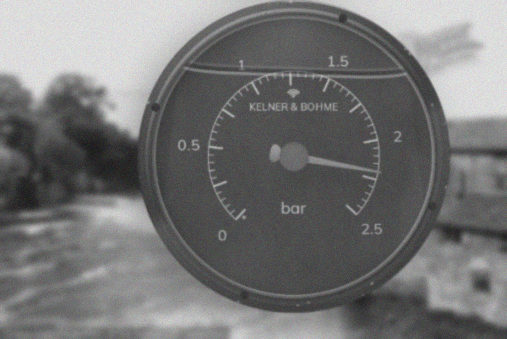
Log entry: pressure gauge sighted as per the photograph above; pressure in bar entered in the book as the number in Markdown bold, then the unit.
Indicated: **2.2** bar
